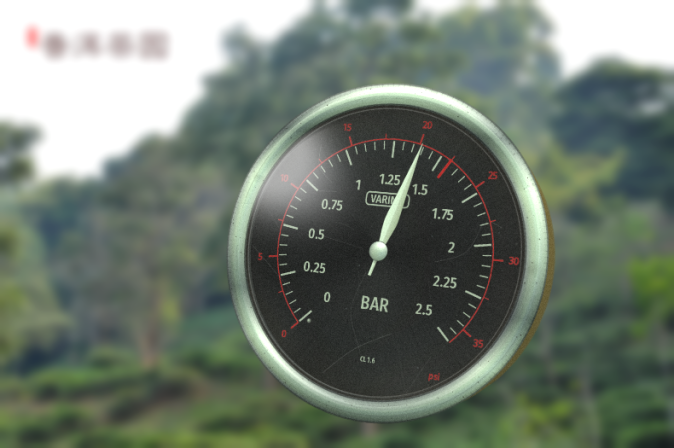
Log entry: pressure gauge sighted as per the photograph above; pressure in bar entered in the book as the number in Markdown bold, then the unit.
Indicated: **1.4** bar
